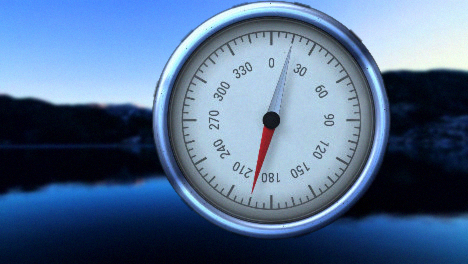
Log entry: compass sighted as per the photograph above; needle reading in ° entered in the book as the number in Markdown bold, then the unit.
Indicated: **195** °
